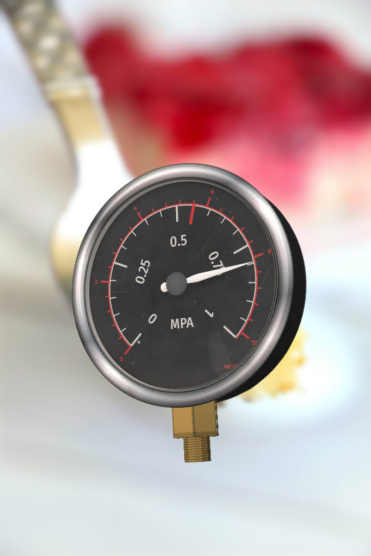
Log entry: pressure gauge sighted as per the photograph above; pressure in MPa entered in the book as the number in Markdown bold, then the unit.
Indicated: **0.8** MPa
